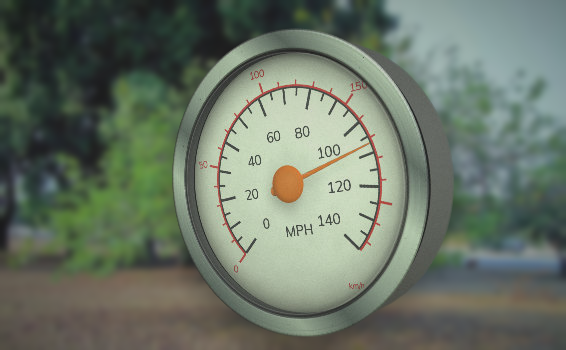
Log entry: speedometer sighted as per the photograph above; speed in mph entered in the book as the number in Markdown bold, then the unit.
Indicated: **107.5** mph
